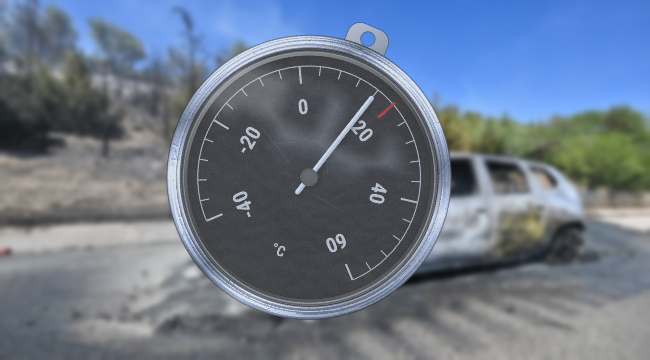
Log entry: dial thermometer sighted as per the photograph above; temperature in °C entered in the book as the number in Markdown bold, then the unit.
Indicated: **16** °C
